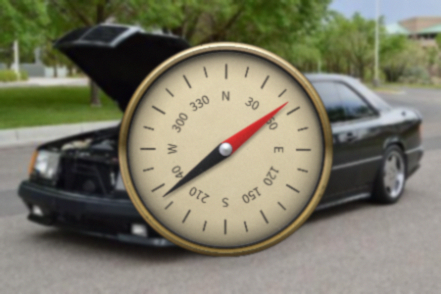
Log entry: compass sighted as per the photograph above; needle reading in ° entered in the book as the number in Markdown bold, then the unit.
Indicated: **52.5** °
